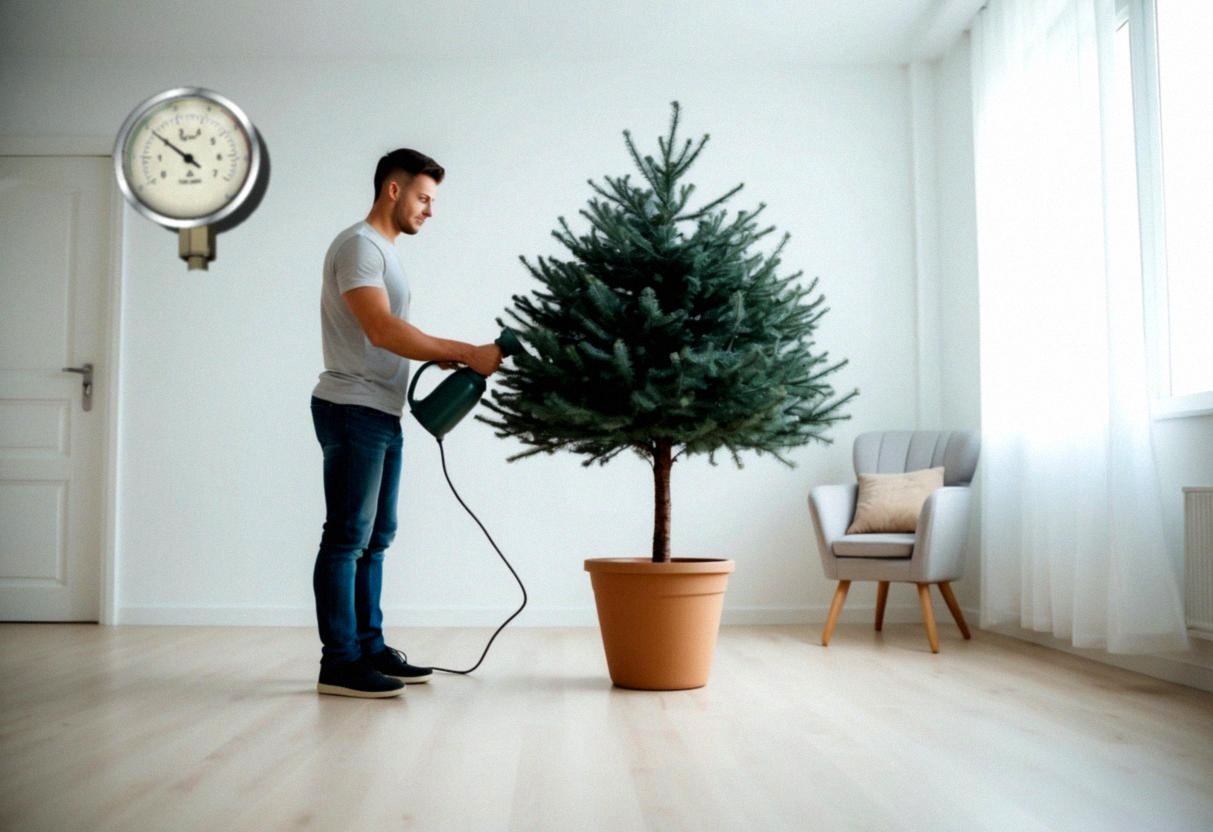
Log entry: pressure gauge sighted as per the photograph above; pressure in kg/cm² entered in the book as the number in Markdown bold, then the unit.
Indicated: **2** kg/cm²
